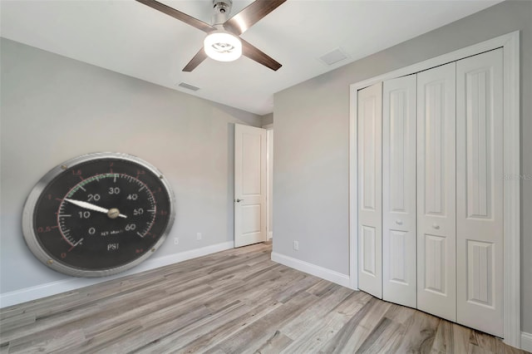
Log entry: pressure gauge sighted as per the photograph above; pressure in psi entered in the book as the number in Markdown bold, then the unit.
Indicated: **15** psi
